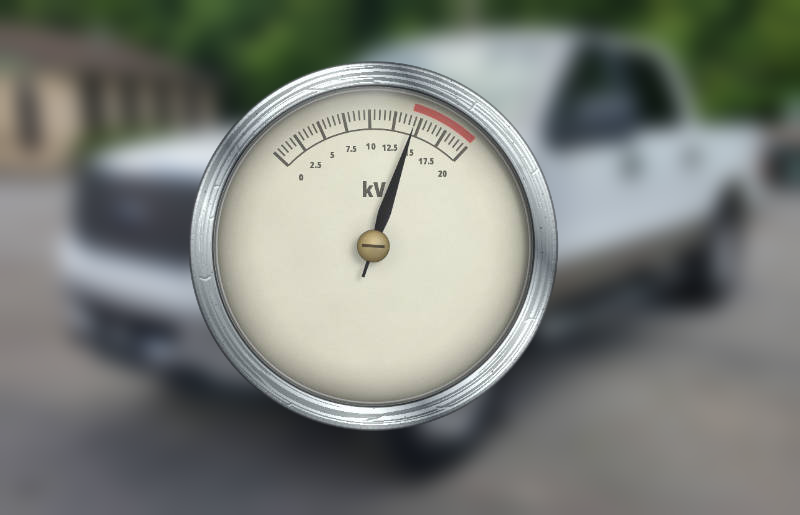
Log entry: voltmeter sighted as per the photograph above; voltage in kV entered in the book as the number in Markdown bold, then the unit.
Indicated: **14.5** kV
